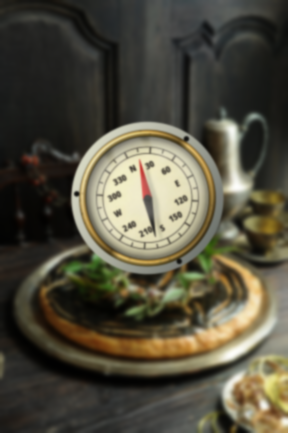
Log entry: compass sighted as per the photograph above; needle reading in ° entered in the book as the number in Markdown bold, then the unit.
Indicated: **15** °
